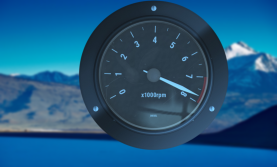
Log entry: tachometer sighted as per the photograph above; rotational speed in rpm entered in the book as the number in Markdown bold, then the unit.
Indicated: **7750** rpm
